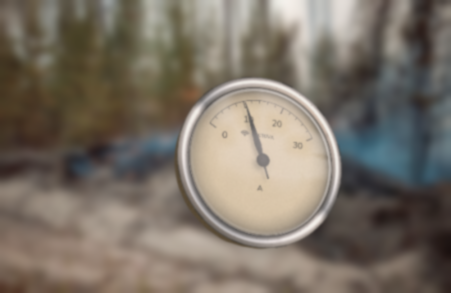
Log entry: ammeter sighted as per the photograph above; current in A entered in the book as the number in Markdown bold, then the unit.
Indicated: **10** A
